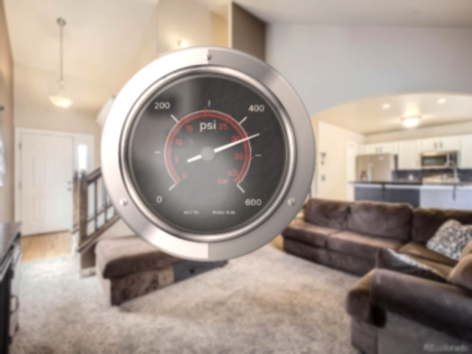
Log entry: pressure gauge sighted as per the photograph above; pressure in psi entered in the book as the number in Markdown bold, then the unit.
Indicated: **450** psi
